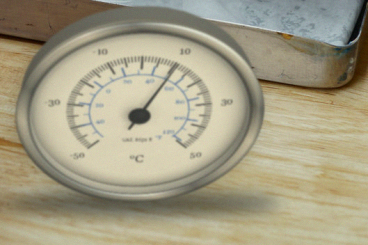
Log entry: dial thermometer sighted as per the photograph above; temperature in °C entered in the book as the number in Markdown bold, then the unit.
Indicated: **10** °C
